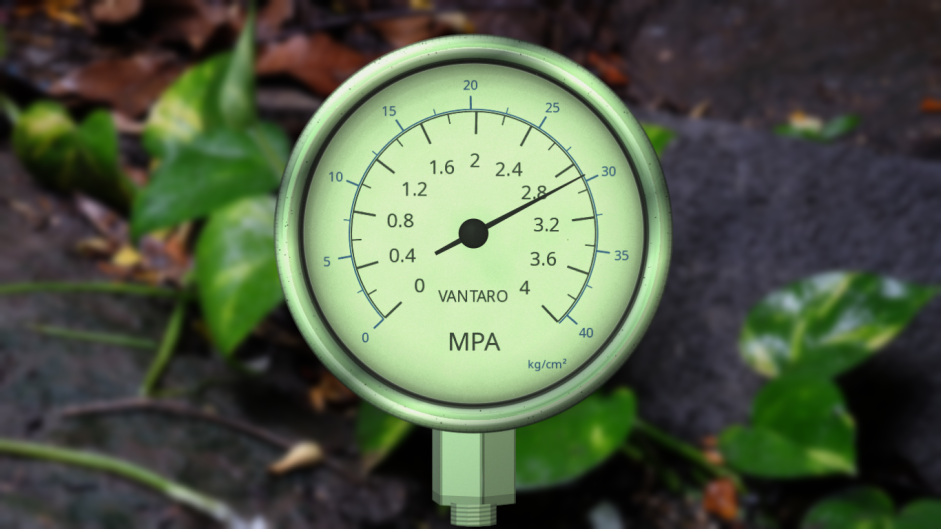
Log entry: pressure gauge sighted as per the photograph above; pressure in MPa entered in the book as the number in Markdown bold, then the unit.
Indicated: **2.9** MPa
